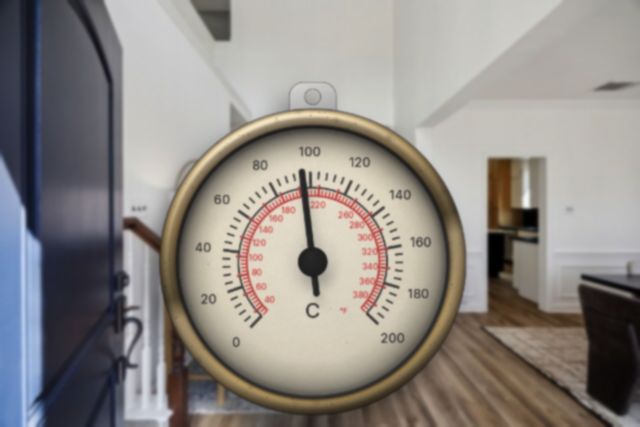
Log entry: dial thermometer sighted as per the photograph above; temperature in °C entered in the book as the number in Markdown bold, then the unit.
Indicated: **96** °C
